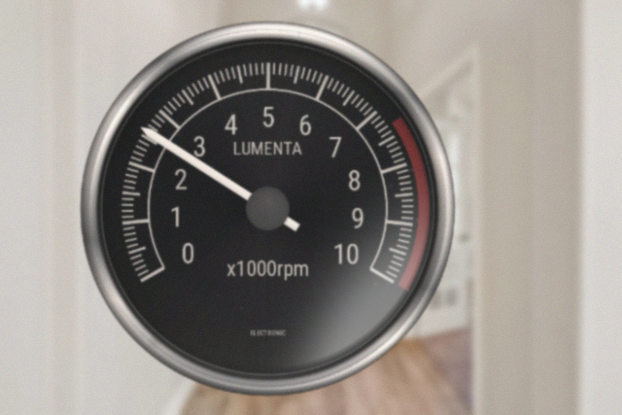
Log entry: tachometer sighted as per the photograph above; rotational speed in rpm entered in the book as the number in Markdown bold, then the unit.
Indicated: **2600** rpm
